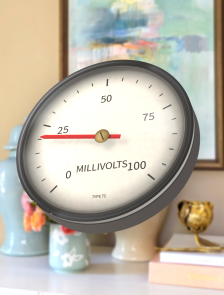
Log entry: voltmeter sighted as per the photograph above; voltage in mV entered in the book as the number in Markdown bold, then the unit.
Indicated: **20** mV
